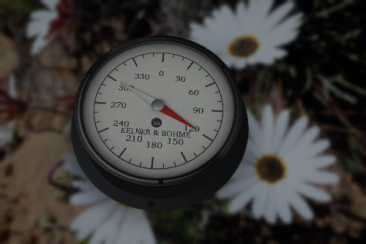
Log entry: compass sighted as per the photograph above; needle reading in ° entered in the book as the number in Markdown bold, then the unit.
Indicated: **120** °
